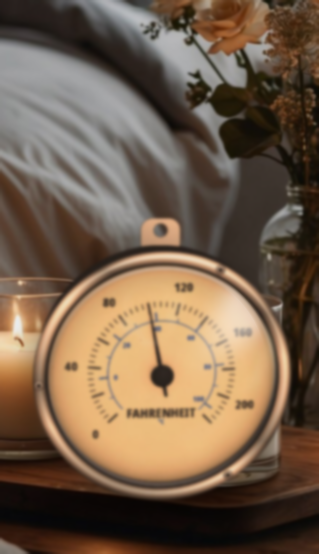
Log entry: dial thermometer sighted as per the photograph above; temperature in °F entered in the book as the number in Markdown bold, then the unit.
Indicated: **100** °F
